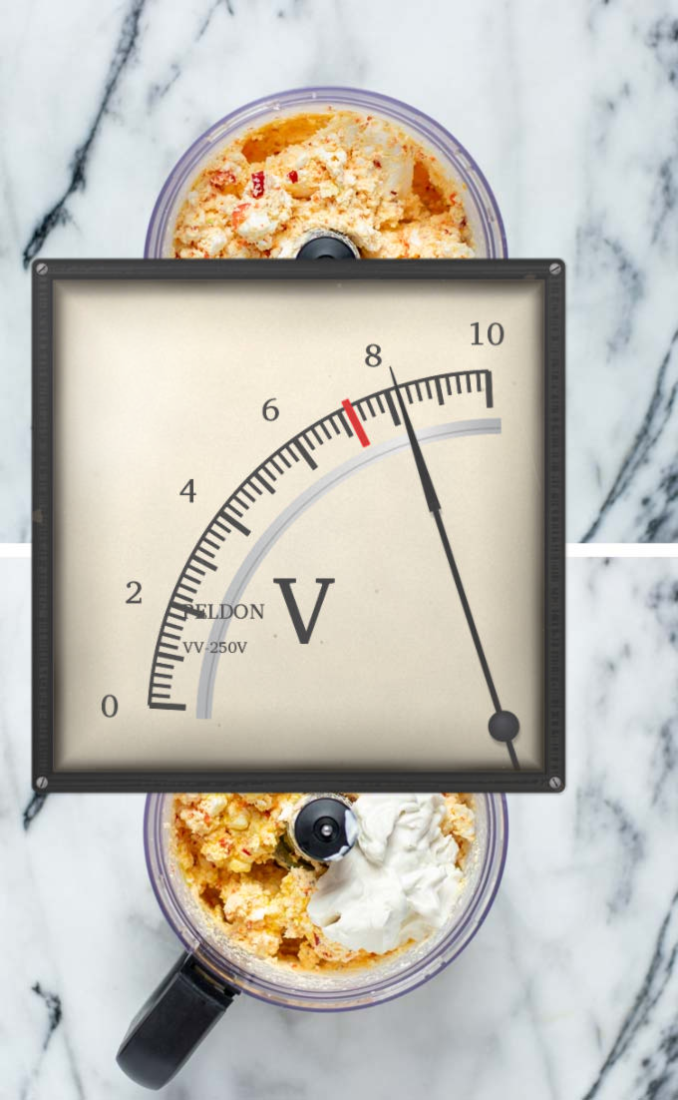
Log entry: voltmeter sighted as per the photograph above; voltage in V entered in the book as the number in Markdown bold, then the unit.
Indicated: **8.2** V
